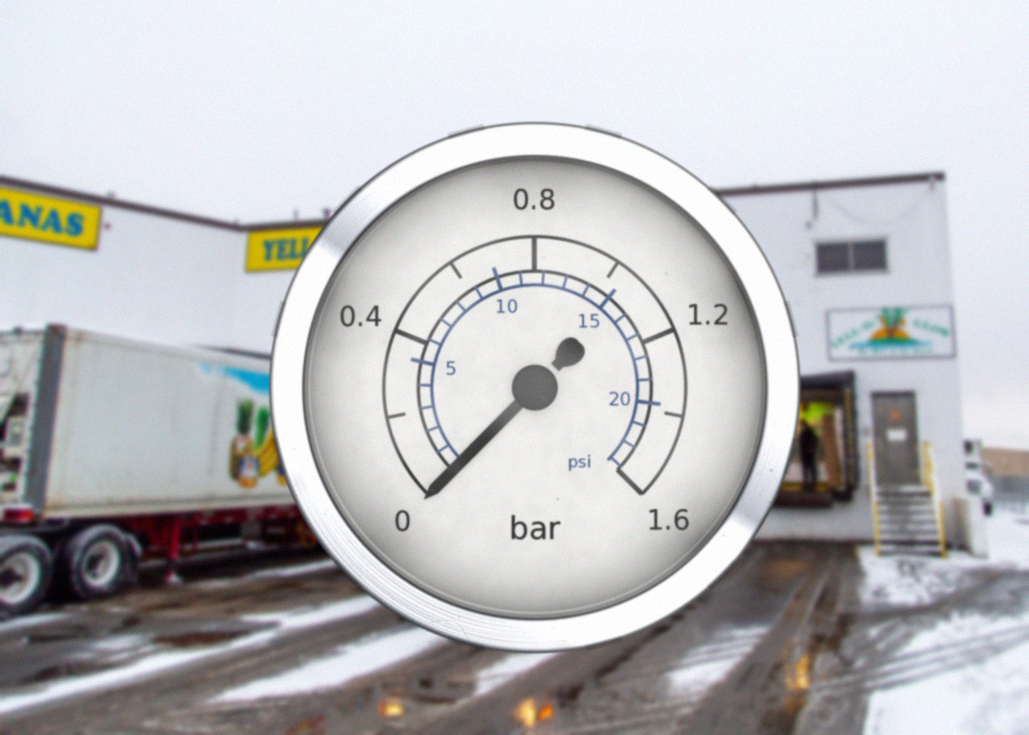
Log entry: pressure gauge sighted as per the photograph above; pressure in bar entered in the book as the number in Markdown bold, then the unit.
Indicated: **0** bar
